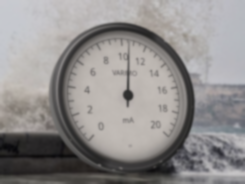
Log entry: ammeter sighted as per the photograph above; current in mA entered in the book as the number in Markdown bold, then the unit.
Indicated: **10.5** mA
